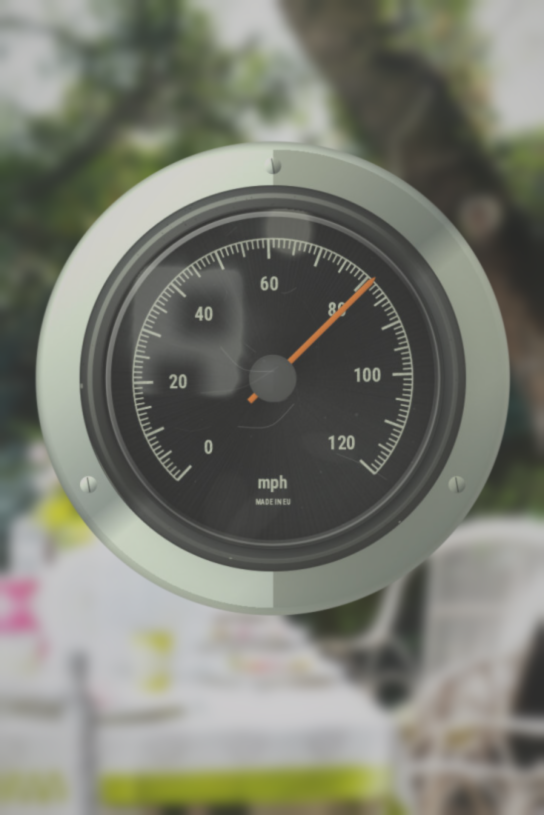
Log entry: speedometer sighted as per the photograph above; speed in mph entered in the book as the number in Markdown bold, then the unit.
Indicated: **81** mph
